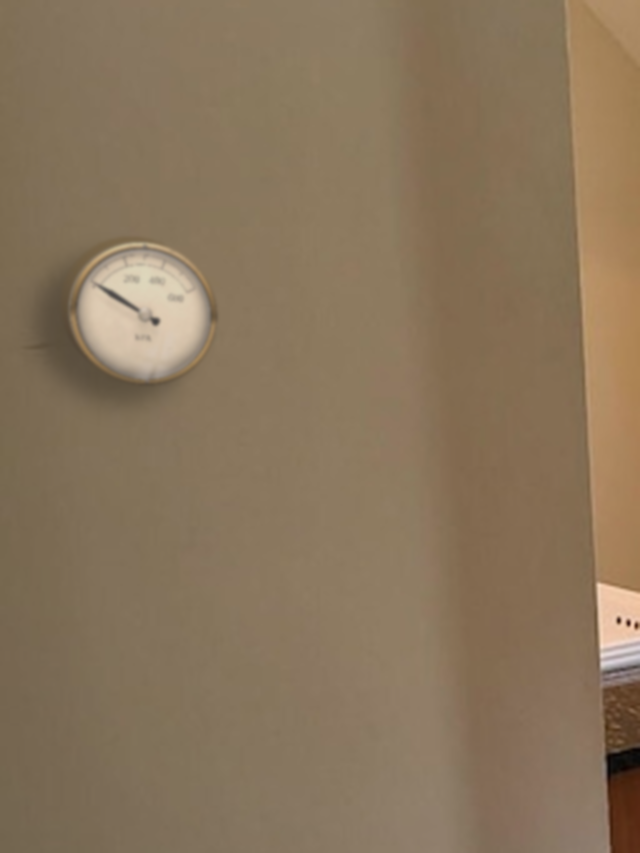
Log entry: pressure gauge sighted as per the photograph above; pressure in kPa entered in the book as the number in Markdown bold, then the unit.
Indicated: **0** kPa
